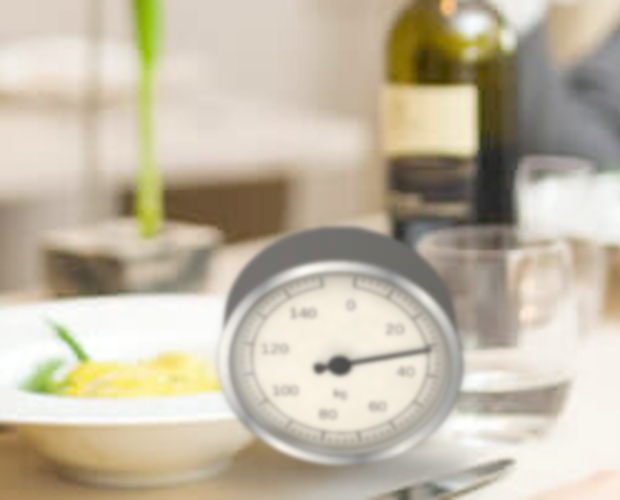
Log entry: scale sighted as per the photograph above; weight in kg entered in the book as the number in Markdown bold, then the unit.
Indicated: **30** kg
